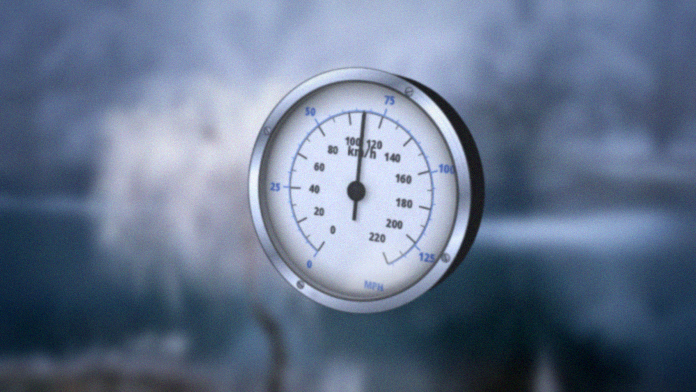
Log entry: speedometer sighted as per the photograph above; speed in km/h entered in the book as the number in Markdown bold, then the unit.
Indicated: **110** km/h
